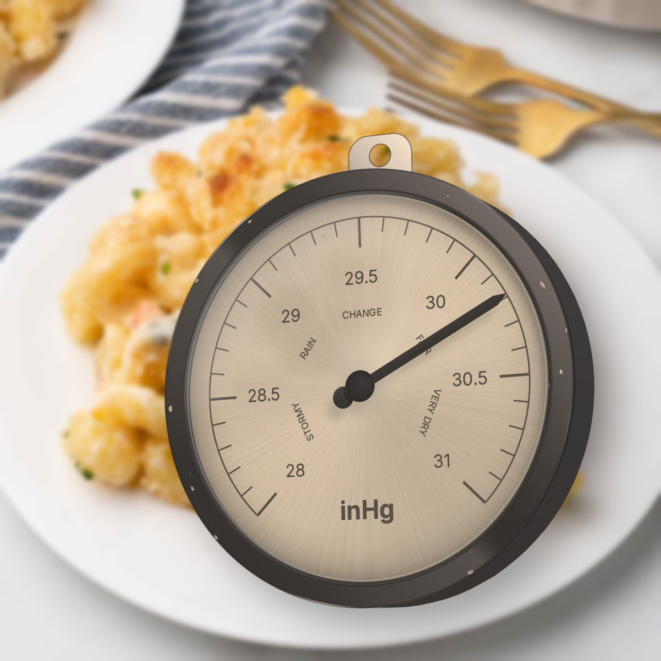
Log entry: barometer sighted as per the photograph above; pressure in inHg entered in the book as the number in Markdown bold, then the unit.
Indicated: **30.2** inHg
